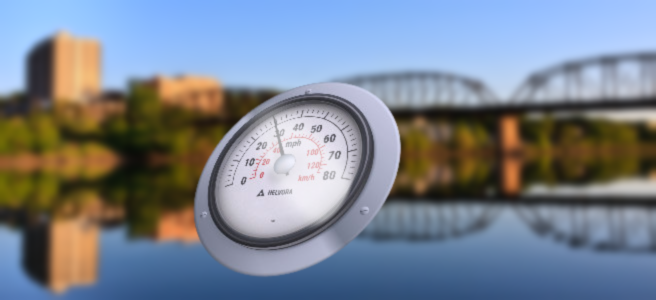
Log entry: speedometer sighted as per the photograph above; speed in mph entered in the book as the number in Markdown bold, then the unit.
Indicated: **30** mph
